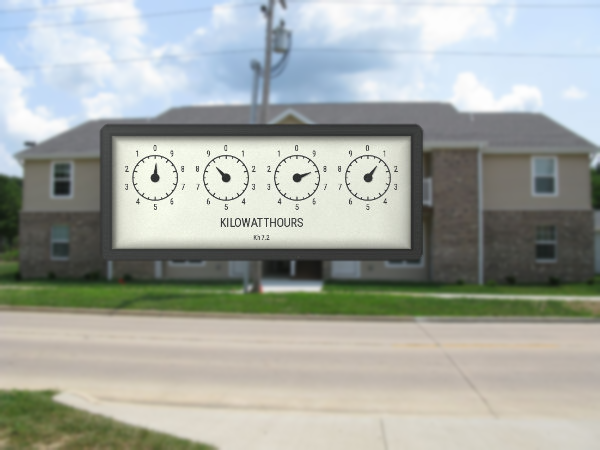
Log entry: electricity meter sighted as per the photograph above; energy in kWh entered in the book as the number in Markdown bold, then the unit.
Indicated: **9881** kWh
